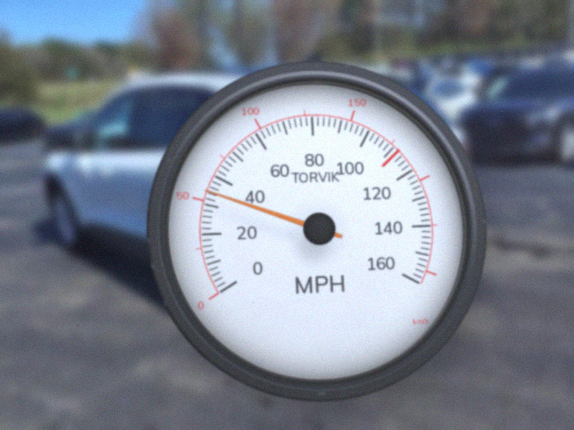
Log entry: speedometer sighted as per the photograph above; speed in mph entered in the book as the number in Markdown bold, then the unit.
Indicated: **34** mph
